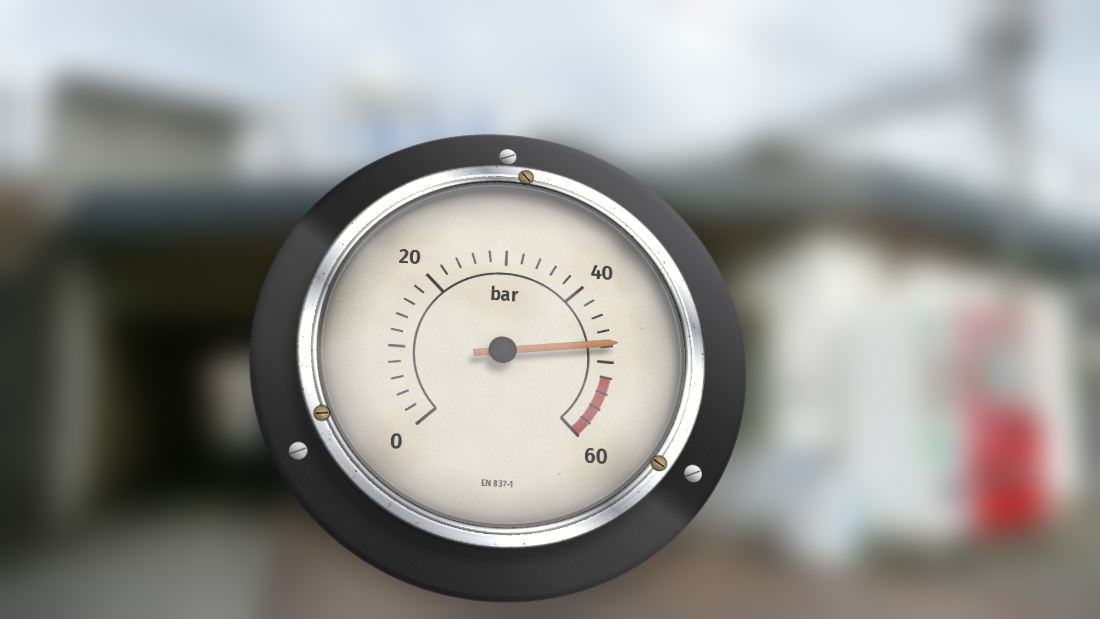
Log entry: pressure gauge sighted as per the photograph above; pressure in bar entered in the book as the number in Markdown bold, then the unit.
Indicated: **48** bar
